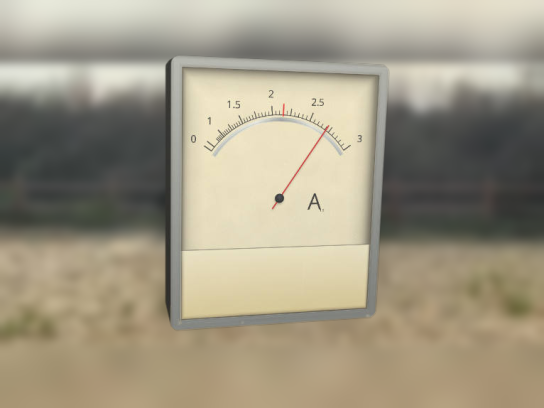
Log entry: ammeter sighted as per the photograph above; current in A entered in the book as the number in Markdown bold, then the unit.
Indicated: **2.7** A
